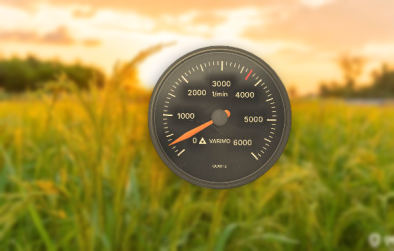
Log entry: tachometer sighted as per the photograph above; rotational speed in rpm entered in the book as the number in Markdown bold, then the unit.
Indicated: **300** rpm
